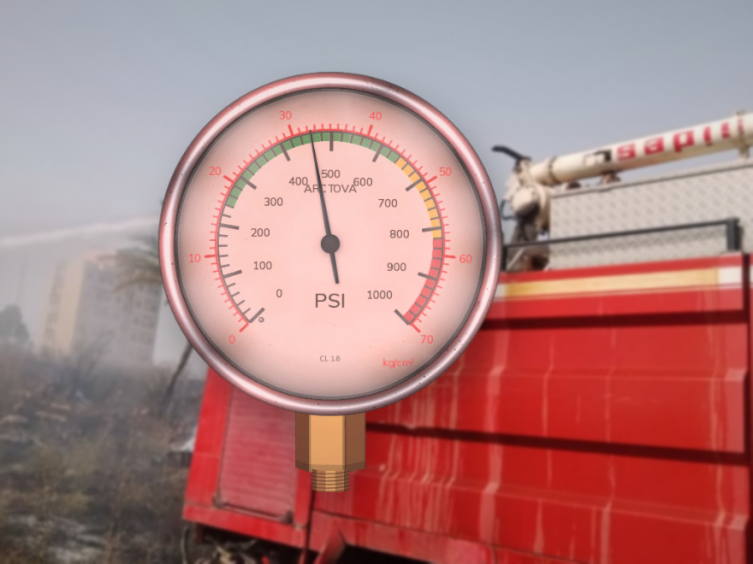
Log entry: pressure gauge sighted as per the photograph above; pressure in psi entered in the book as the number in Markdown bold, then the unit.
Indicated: **460** psi
